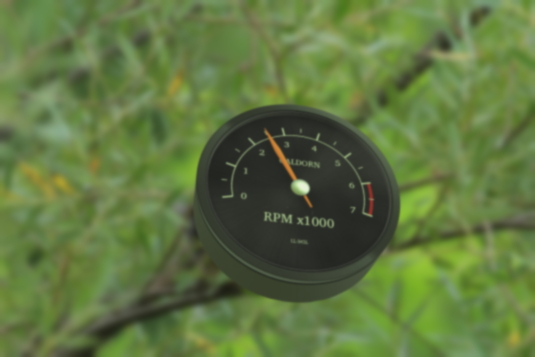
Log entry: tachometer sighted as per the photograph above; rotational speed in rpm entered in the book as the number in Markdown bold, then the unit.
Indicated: **2500** rpm
